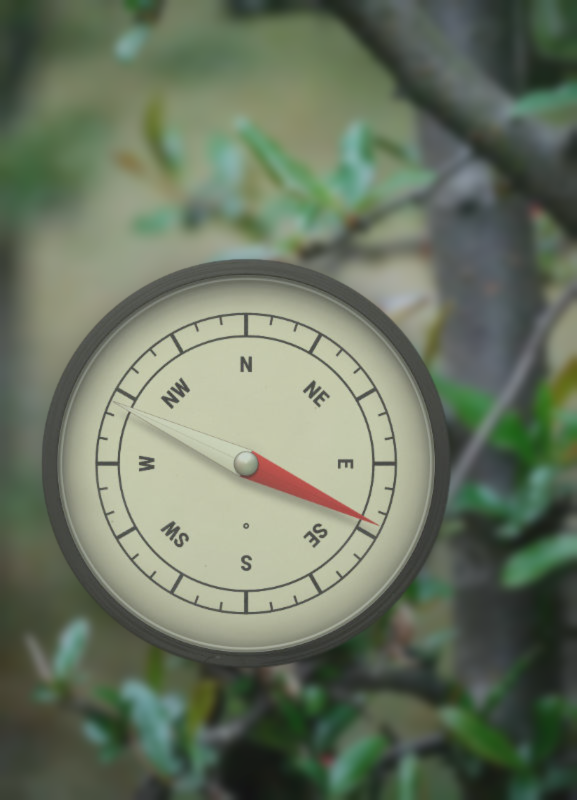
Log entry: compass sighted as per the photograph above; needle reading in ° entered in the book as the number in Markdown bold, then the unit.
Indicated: **115** °
